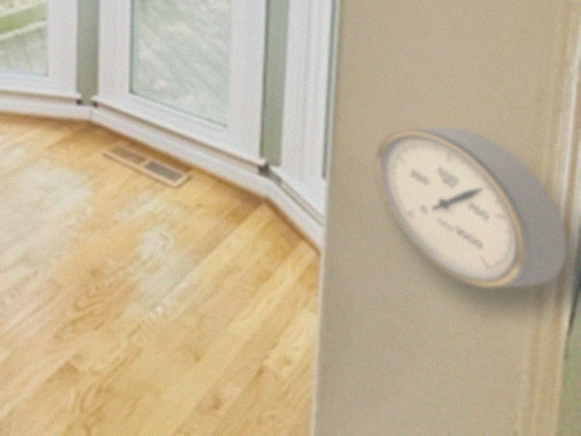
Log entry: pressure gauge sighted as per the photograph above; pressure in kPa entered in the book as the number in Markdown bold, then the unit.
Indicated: **650** kPa
